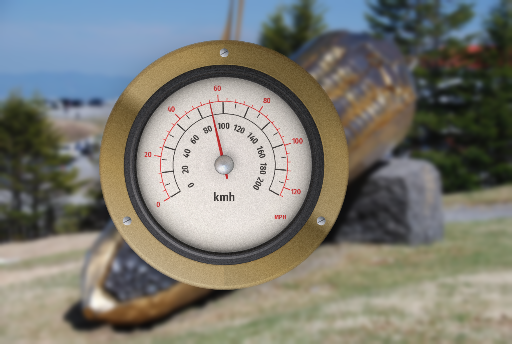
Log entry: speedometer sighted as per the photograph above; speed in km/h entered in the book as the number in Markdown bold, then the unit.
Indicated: **90** km/h
